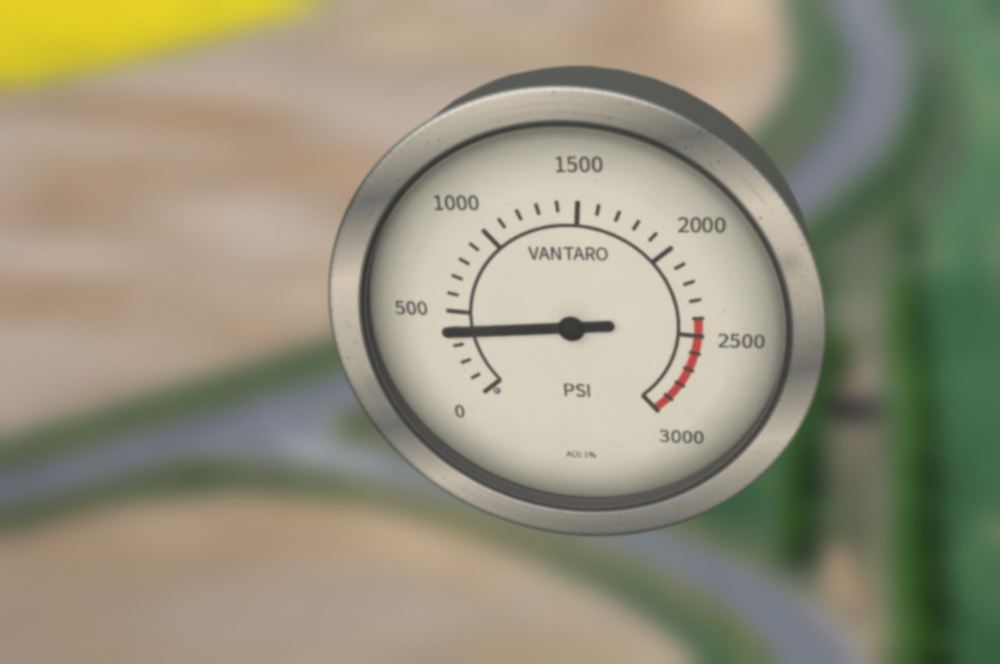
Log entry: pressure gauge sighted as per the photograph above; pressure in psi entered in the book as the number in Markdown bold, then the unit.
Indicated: **400** psi
